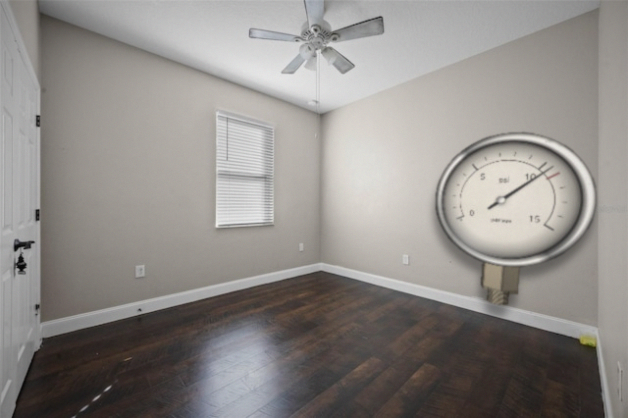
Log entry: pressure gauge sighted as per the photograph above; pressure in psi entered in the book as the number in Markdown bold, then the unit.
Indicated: **10.5** psi
